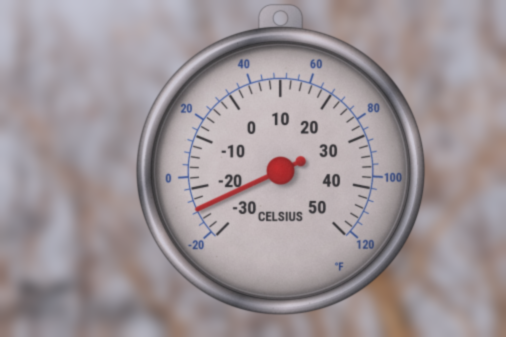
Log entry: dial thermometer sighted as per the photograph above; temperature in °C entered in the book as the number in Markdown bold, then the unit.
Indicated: **-24** °C
